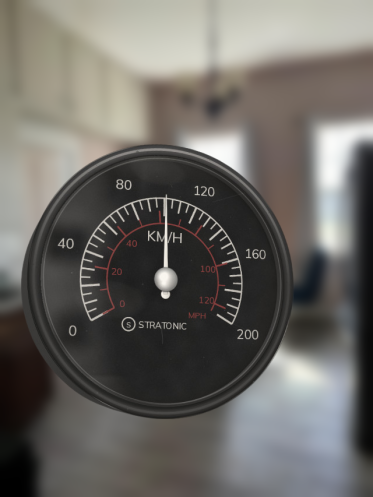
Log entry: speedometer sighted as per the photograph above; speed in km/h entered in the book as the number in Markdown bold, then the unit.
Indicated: **100** km/h
